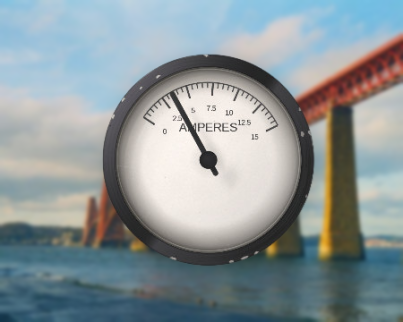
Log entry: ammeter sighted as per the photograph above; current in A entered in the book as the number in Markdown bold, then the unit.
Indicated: **3.5** A
